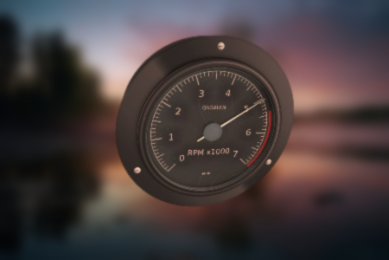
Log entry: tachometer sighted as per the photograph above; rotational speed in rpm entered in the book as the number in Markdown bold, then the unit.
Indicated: **5000** rpm
